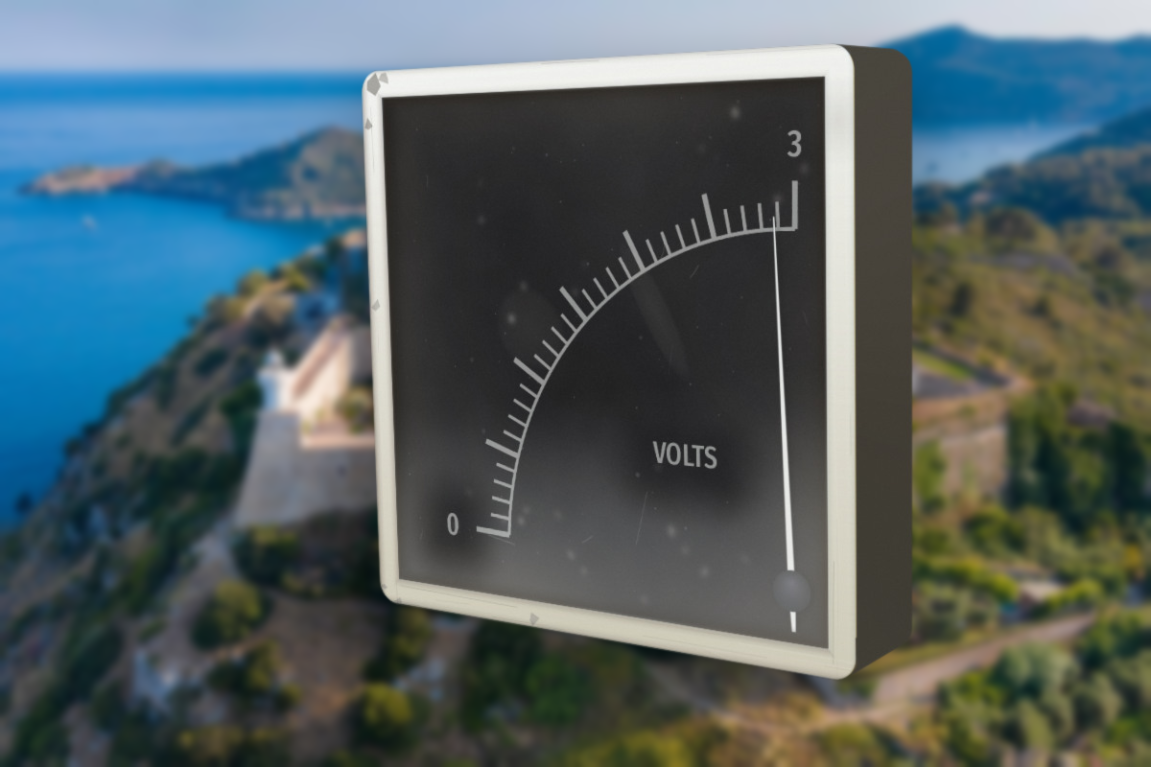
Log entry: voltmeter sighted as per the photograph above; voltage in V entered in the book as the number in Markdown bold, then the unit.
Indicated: **2.9** V
